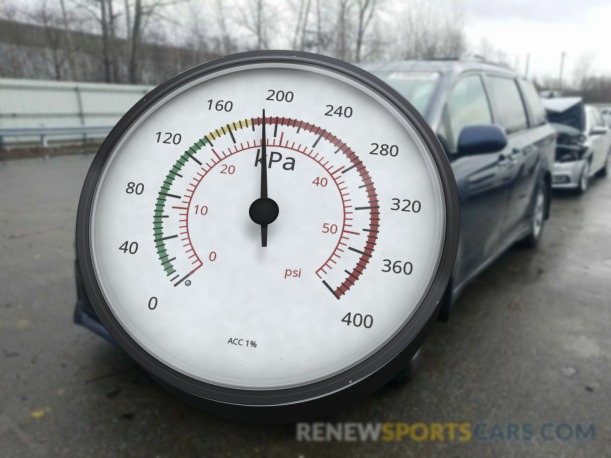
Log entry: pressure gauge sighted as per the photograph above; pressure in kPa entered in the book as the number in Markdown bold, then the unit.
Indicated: **190** kPa
